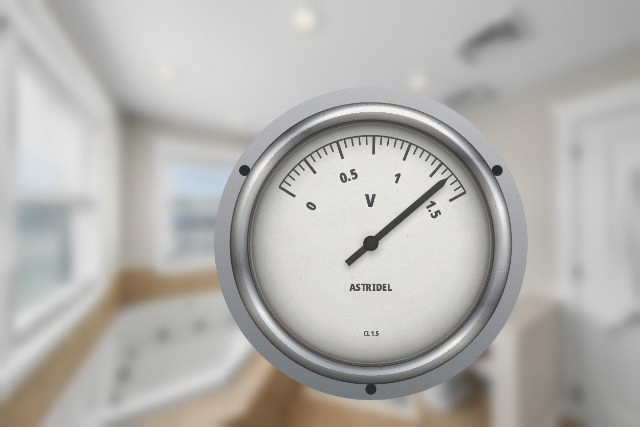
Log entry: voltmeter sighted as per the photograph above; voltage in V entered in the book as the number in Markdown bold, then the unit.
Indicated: **1.35** V
